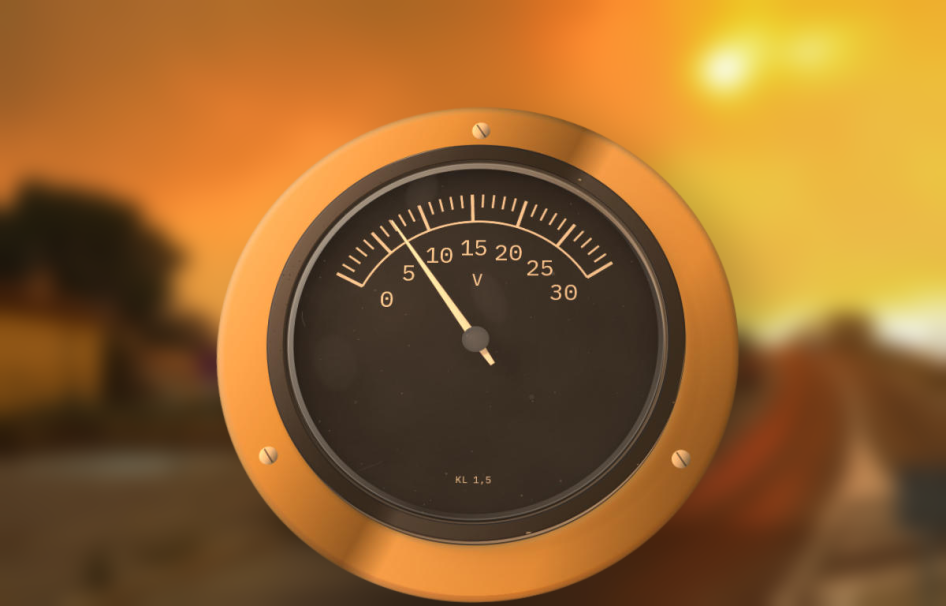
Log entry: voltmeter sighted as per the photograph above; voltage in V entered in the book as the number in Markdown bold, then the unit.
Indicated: **7** V
